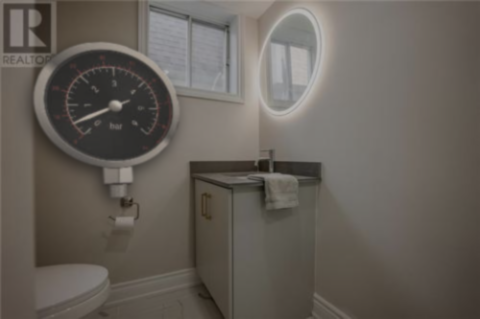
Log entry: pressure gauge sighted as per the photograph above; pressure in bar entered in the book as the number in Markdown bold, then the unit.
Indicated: **0.4** bar
